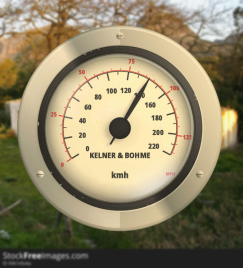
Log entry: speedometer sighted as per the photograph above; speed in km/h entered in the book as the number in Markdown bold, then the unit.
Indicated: **140** km/h
